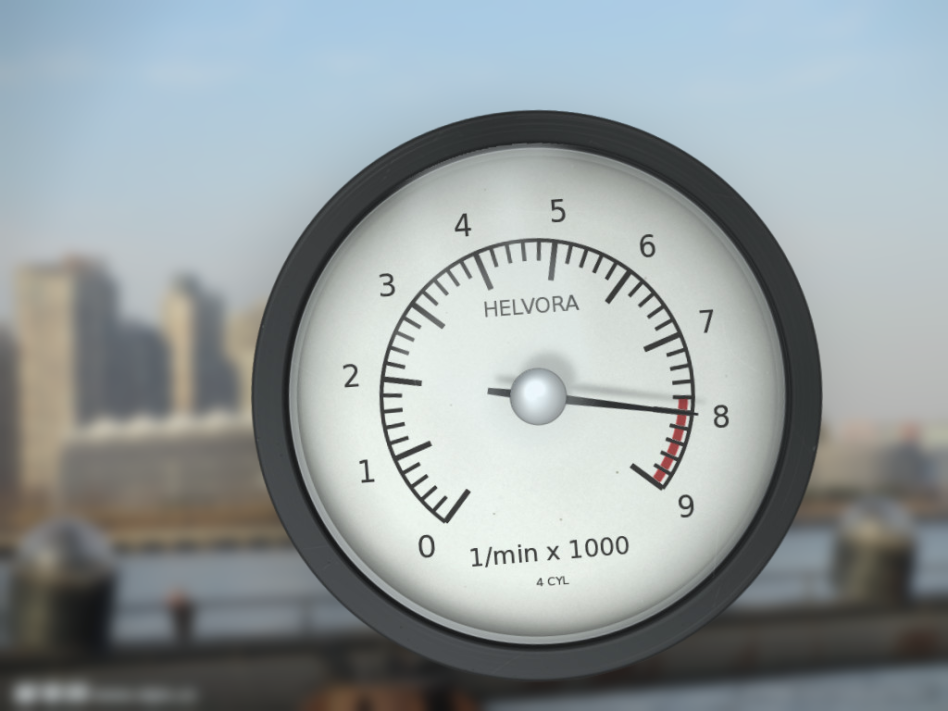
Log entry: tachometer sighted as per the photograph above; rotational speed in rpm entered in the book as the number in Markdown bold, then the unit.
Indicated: **8000** rpm
